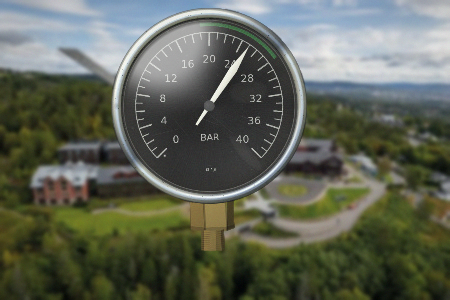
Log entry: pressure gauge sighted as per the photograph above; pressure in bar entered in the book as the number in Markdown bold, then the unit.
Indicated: **25** bar
